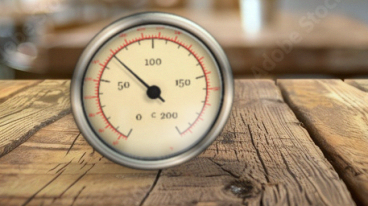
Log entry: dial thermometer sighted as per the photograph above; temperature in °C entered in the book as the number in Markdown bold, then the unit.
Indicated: **70** °C
